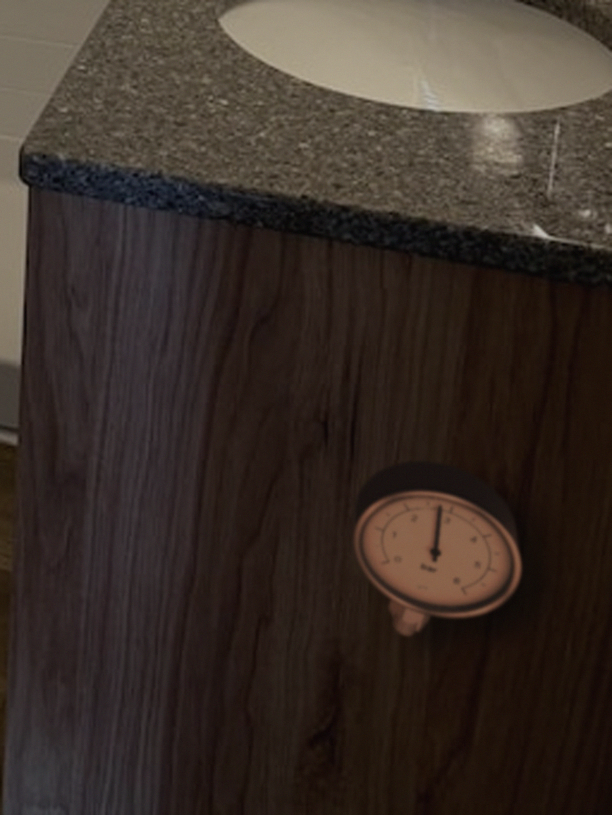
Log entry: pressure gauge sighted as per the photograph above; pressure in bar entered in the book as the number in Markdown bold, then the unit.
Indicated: **2.75** bar
